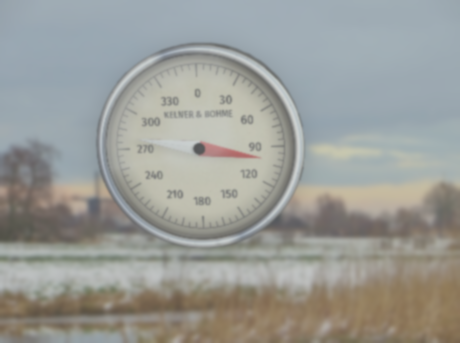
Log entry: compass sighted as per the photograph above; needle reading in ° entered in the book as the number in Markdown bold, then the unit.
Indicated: **100** °
